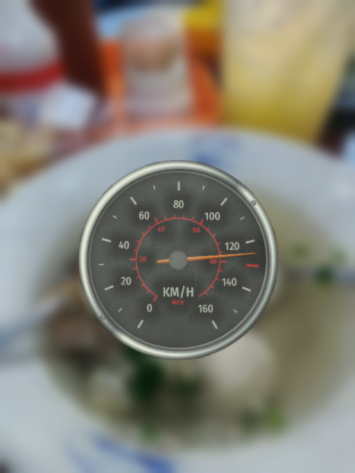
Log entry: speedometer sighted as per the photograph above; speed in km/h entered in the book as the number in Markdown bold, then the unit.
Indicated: **125** km/h
